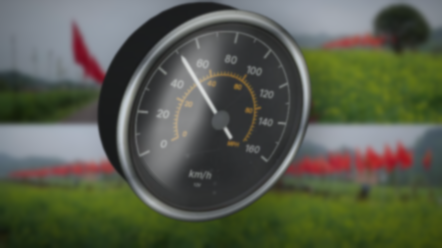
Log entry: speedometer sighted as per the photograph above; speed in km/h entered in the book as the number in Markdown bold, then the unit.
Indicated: **50** km/h
